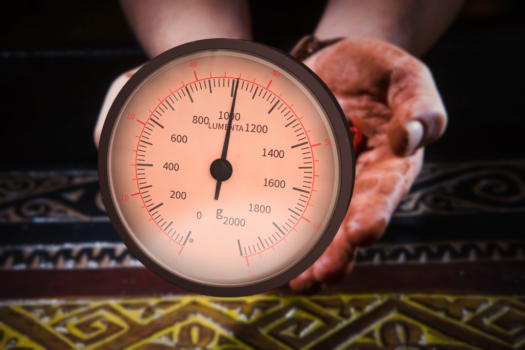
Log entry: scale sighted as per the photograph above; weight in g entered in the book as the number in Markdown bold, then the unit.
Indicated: **1020** g
